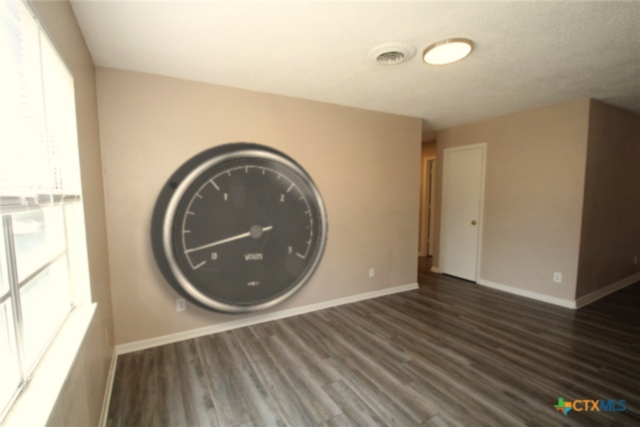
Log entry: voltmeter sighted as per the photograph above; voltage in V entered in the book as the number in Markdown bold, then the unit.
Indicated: **0.2** V
